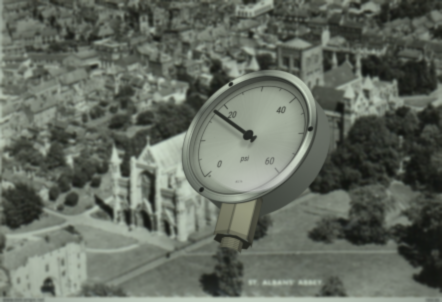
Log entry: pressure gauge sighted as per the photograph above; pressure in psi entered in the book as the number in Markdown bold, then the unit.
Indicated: **17.5** psi
